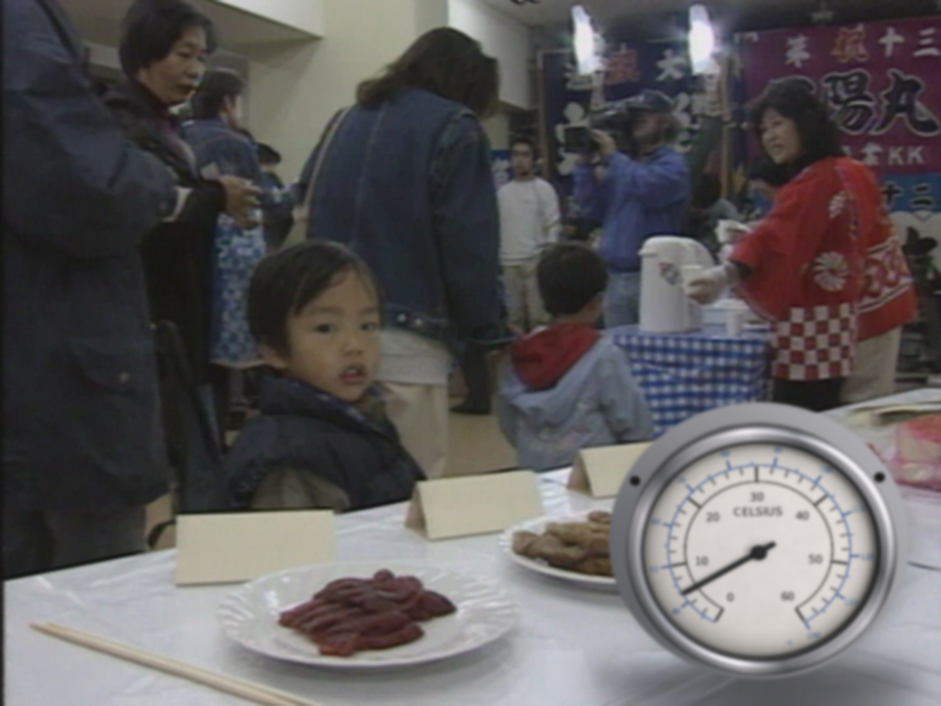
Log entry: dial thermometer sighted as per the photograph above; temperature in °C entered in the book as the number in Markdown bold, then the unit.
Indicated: **6** °C
